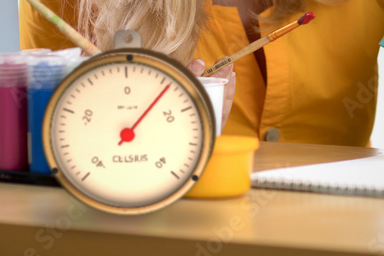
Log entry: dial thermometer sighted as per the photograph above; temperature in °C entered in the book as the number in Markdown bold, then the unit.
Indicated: **12** °C
